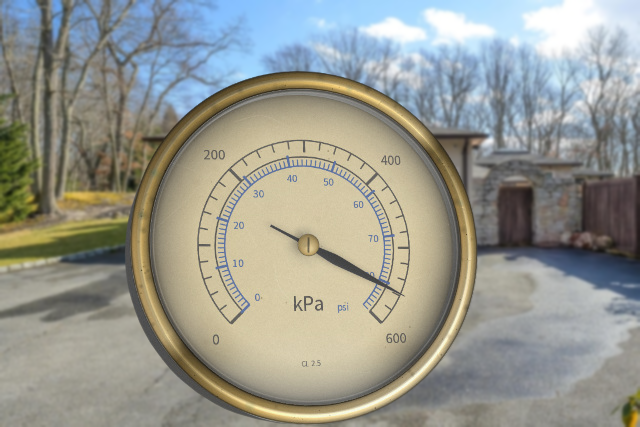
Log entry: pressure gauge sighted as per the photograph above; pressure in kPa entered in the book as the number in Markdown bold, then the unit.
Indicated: **560** kPa
